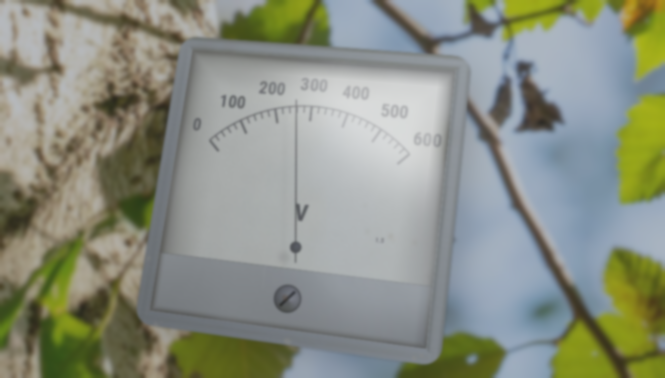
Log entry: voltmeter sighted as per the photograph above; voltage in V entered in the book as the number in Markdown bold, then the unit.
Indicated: **260** V
